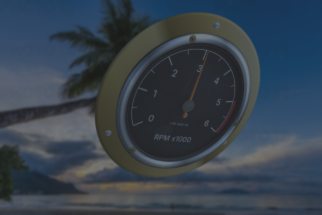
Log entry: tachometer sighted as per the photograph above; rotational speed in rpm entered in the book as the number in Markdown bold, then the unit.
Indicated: **3000** rpm
